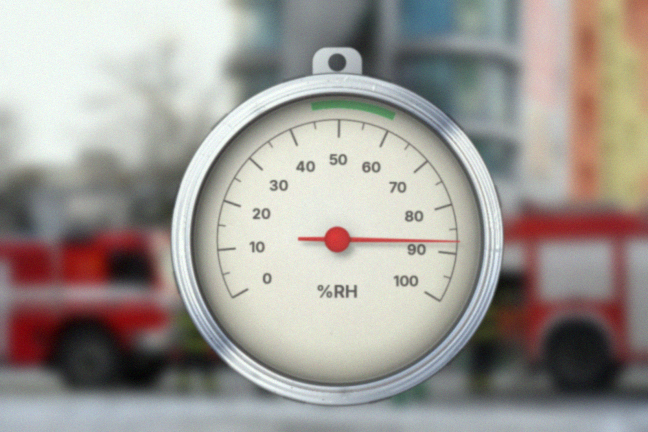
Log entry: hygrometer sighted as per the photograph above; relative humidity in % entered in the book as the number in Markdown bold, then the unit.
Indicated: **87.5** %
